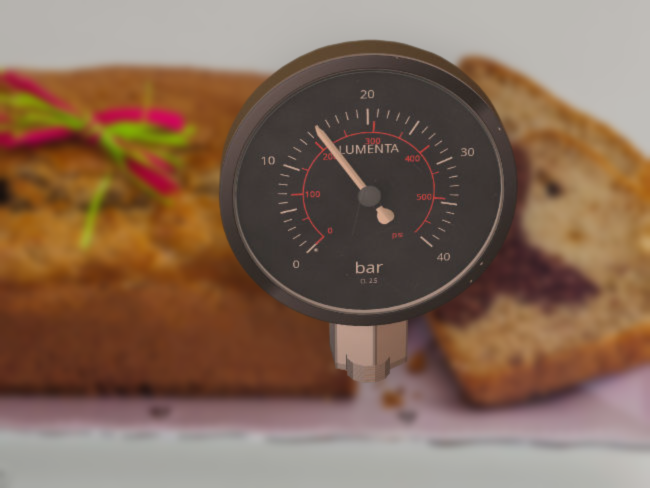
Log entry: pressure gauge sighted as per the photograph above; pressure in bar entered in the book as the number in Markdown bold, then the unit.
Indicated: **15** bar
